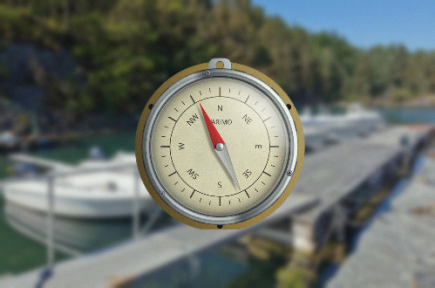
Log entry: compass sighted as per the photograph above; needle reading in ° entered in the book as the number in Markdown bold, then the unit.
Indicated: **335** °
